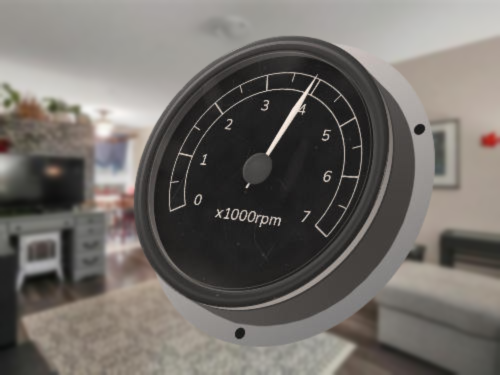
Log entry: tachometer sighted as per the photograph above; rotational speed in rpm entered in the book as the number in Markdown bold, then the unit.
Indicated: **4000** rpm
